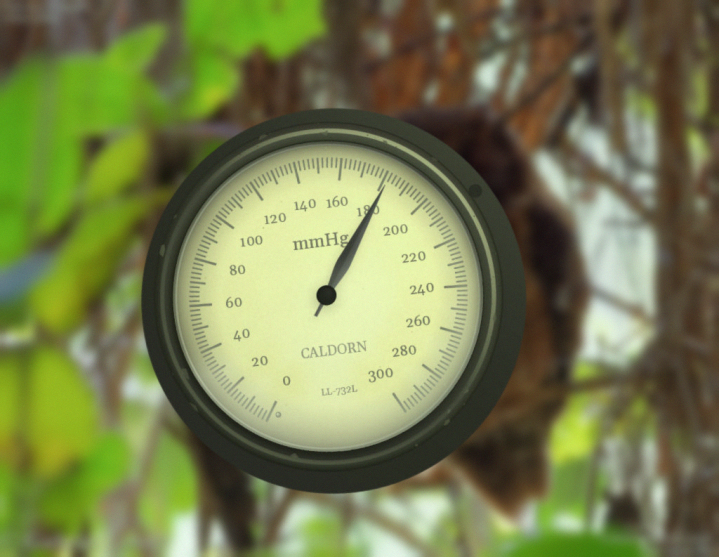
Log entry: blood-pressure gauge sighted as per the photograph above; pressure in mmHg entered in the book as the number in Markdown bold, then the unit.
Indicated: **182** mmHg
